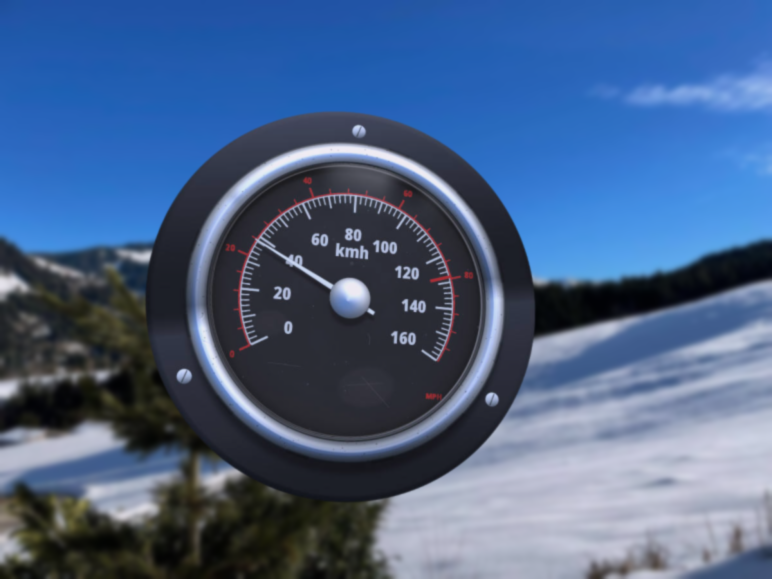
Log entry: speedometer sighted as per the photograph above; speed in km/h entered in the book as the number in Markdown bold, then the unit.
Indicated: **38** km/h
